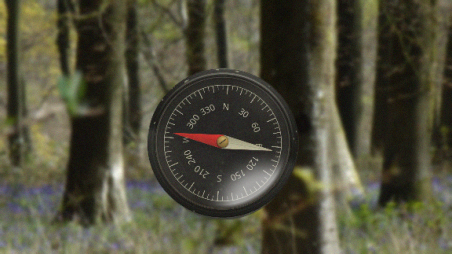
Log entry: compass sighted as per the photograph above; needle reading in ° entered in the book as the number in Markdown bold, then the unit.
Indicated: **275** °
